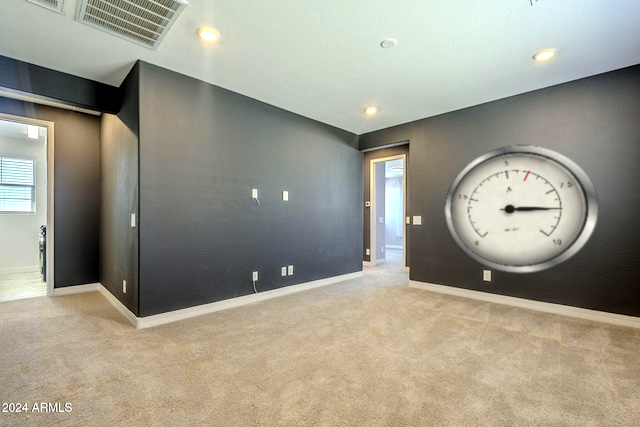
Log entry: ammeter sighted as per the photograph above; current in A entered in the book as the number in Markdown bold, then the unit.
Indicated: **8.5** A
